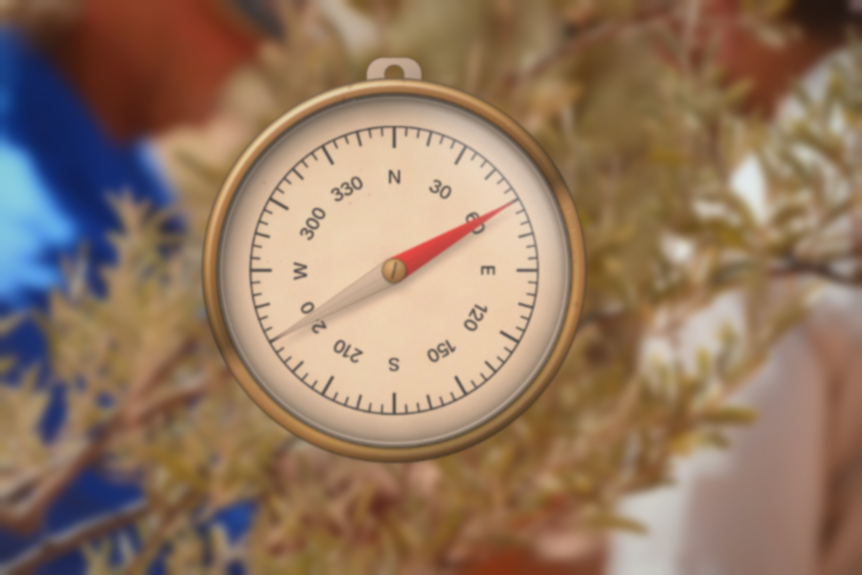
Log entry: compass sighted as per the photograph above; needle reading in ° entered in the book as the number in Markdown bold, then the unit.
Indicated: **60** °
